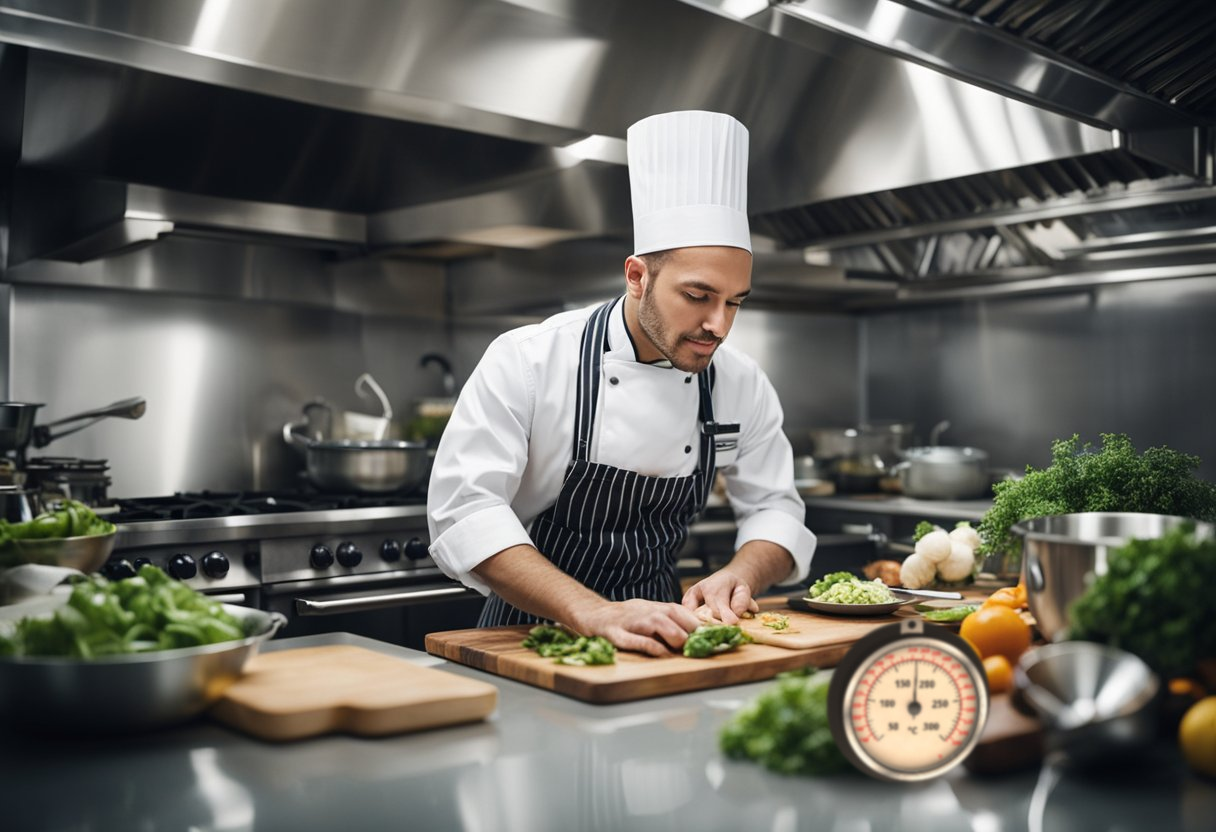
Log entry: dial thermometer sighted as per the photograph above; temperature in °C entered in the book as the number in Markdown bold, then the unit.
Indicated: **175** °C
